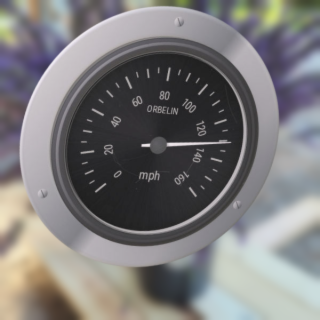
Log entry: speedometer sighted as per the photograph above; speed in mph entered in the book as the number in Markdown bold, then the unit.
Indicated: **130** mph
